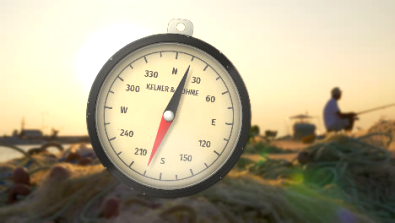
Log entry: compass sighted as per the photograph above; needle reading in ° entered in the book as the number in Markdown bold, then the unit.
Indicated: **195** °
